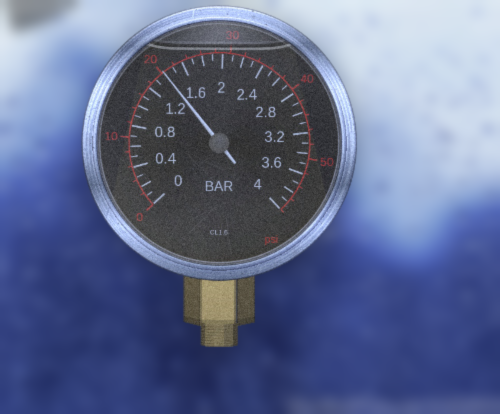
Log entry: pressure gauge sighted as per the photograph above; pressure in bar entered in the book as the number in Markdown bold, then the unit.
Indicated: **1.4** bar
